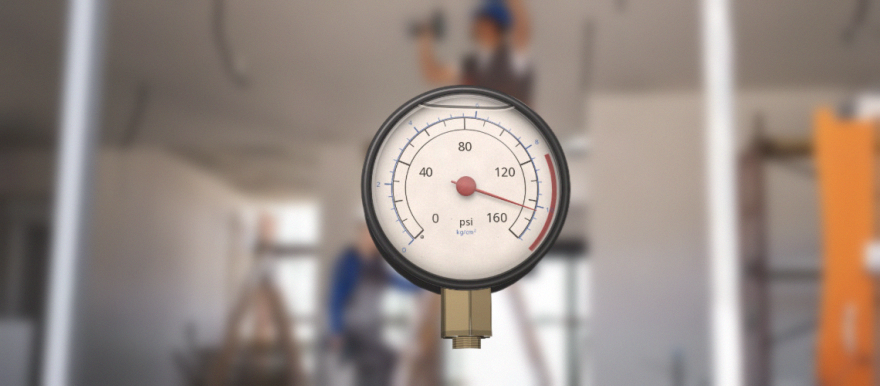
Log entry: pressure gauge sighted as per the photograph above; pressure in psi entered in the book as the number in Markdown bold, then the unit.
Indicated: **145** psi
